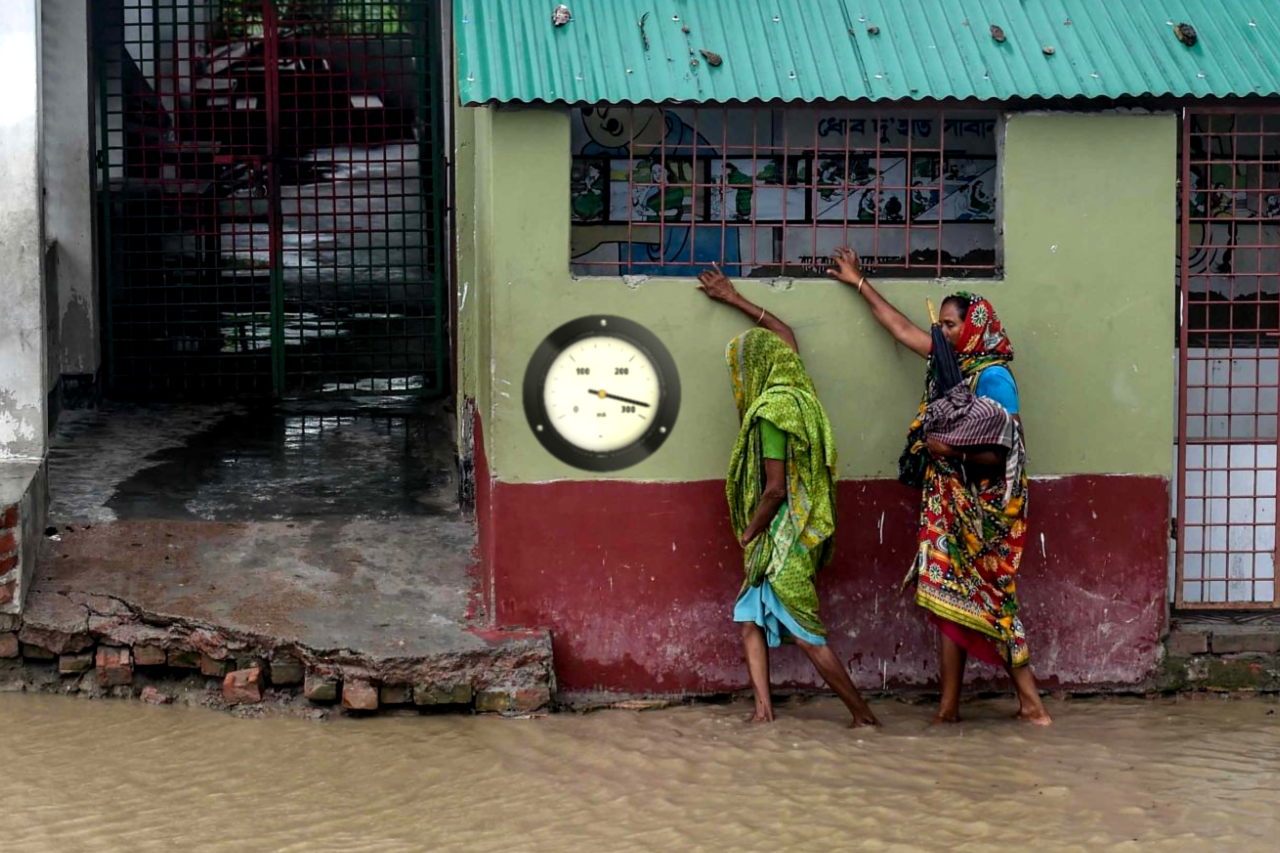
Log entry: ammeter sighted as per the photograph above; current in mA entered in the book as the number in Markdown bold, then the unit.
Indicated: **280** mA
